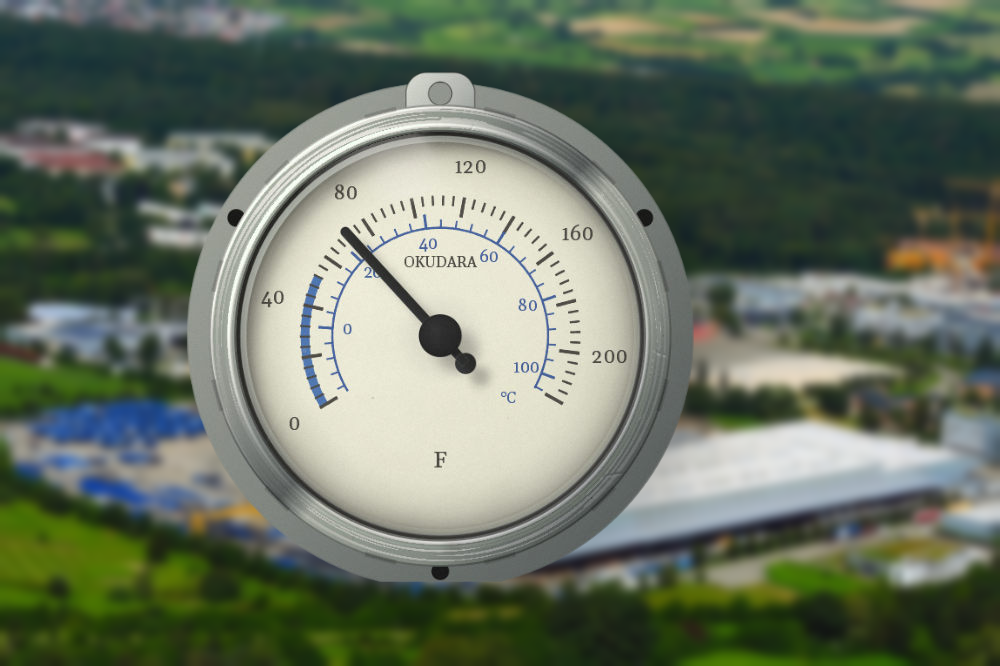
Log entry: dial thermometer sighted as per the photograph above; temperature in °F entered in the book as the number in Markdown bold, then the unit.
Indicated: **72** °F
